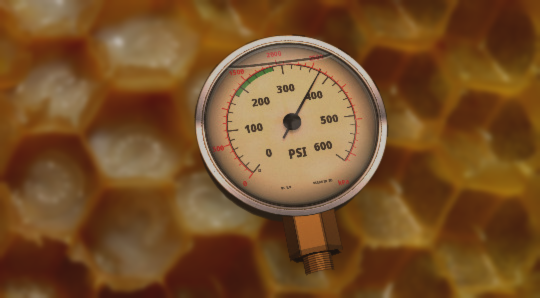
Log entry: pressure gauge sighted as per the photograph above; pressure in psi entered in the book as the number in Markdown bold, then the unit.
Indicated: **380** psi
